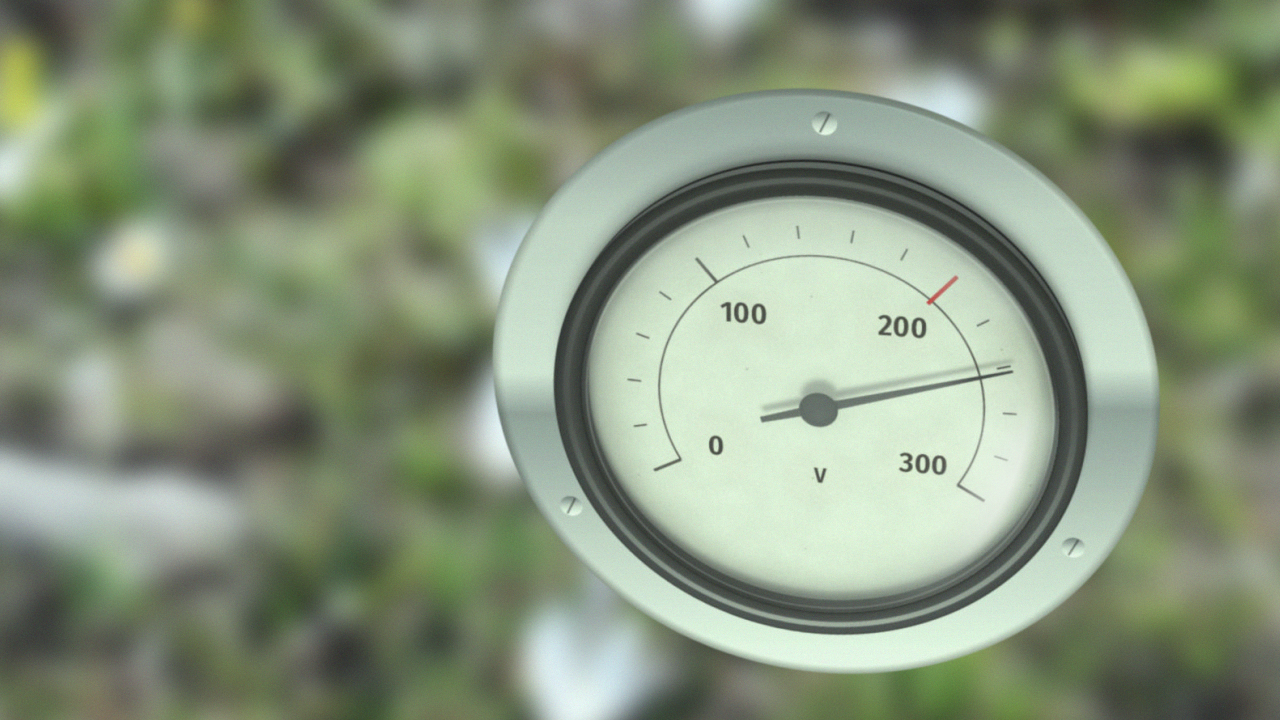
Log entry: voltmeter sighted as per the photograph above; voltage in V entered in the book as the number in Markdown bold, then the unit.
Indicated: **240** V
